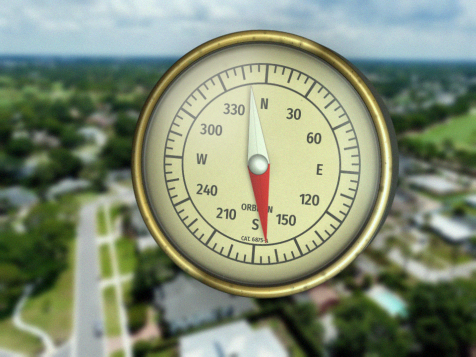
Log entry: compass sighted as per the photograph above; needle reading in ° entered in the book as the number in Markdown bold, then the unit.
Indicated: **170** °
